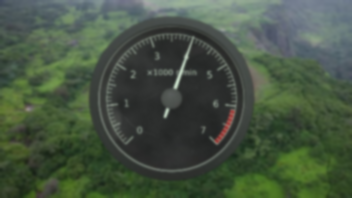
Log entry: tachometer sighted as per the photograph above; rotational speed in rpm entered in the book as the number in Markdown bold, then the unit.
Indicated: **4000** rpm
